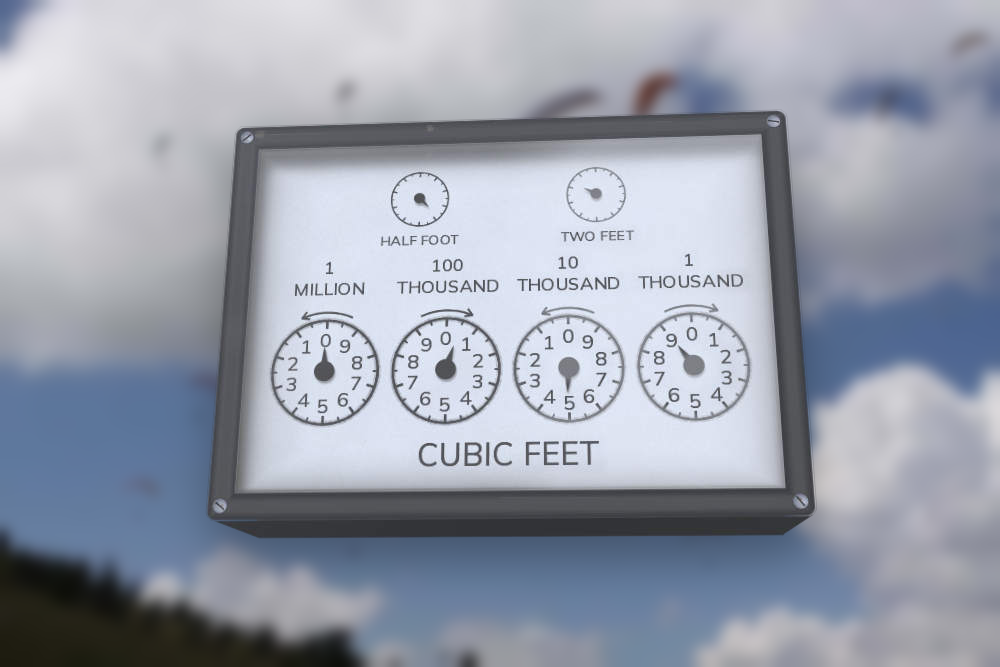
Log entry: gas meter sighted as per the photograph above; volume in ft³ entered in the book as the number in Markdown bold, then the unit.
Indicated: **4900** ft³
